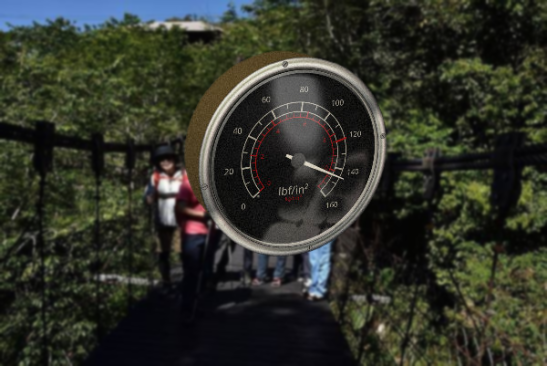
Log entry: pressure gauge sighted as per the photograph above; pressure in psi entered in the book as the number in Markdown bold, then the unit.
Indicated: **145** psi
